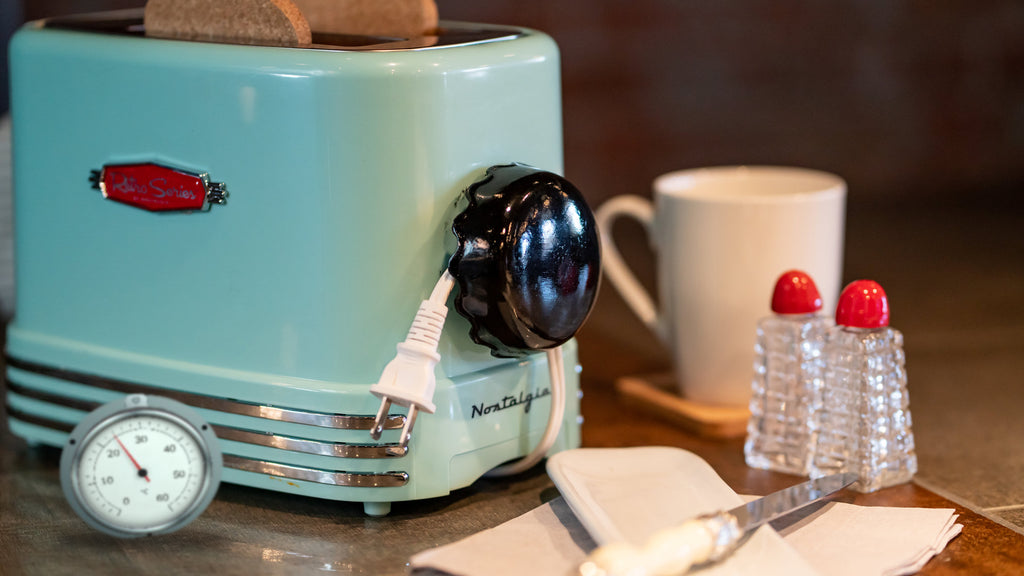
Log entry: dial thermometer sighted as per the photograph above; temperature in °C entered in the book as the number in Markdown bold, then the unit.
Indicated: **24** °C
